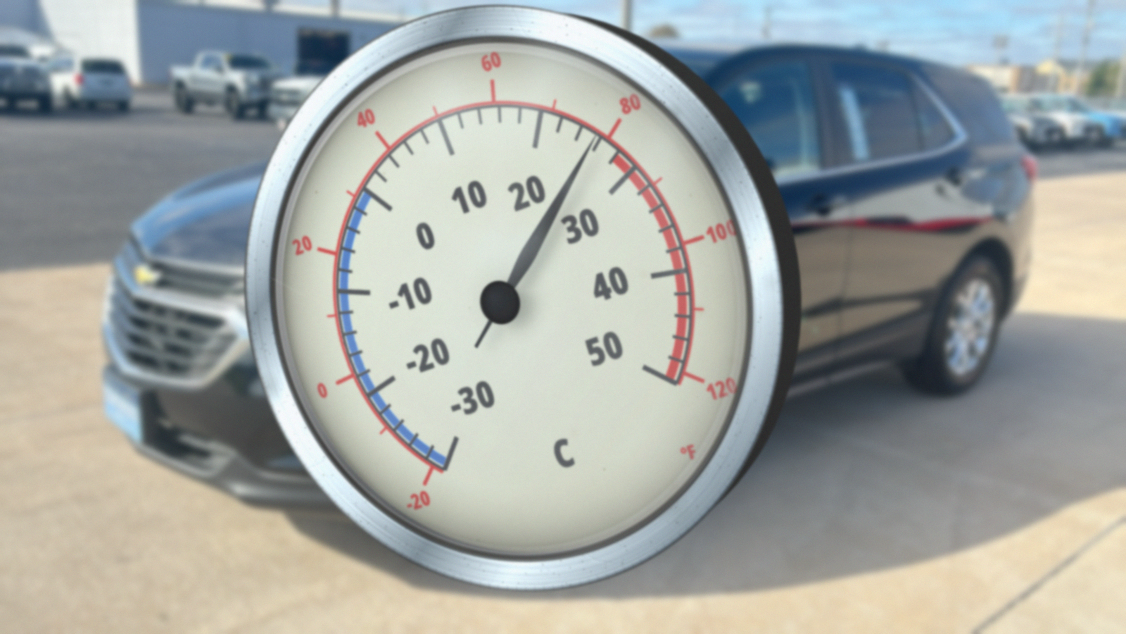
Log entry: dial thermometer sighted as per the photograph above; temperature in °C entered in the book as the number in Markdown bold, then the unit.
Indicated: **26** °C
